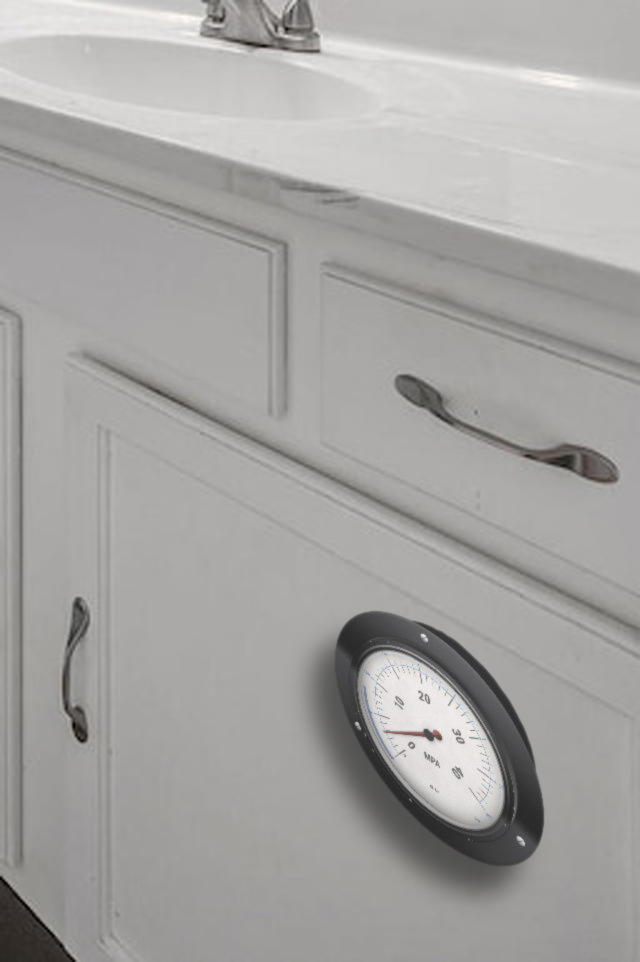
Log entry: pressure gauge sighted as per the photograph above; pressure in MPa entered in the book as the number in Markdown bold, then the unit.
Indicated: **3** MPa
